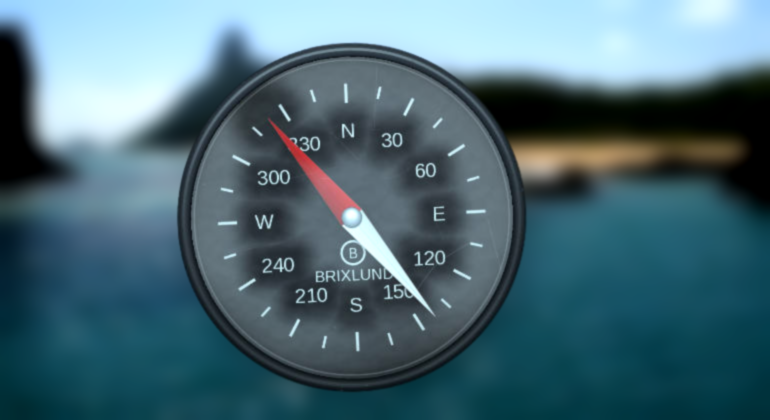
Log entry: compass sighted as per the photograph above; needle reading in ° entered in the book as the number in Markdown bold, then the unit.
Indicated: **322.5** °
